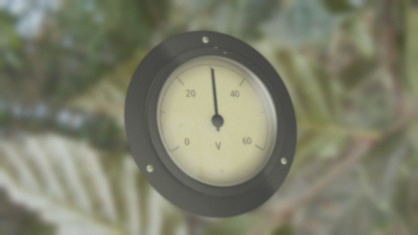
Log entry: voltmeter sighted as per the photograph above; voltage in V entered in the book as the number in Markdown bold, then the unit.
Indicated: **30** V
